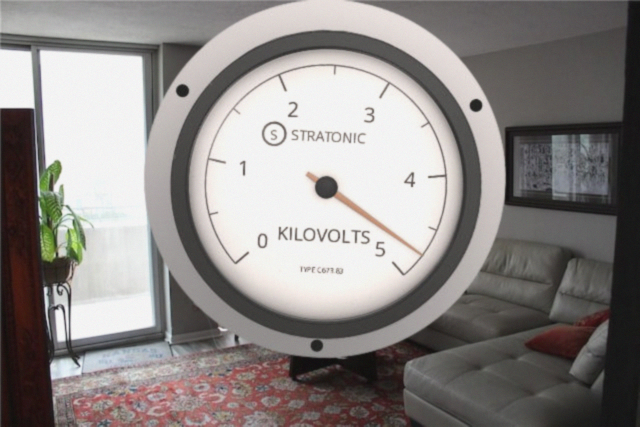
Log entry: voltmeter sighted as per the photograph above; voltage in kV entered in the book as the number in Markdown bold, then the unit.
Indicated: **4.75** kV
